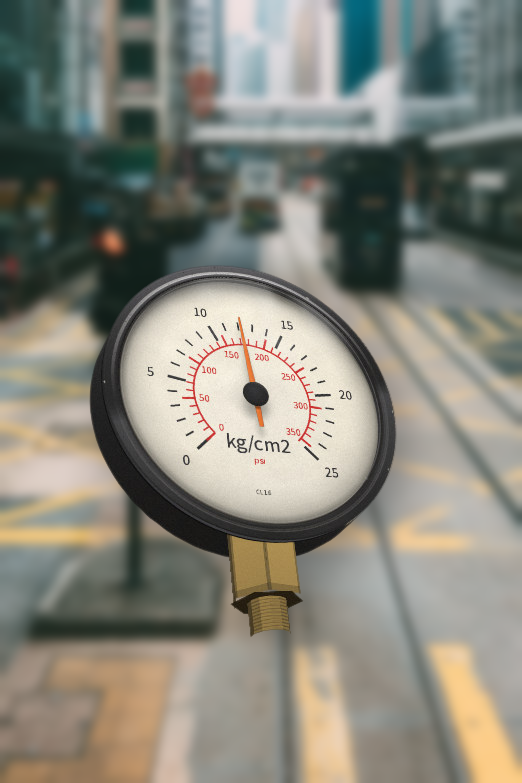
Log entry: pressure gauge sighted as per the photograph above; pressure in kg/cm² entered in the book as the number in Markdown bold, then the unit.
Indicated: **12** kg/cm²
